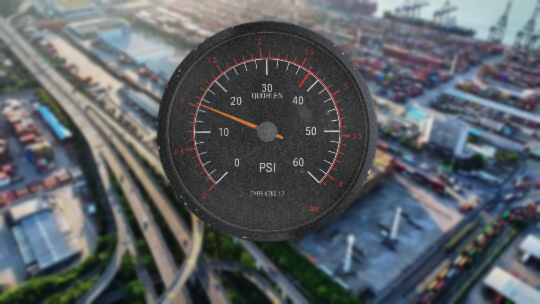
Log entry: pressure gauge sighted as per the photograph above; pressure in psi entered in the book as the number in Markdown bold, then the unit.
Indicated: **15** psi
